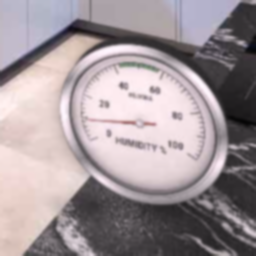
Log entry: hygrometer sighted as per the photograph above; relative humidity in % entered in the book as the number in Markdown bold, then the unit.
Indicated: **10** %
